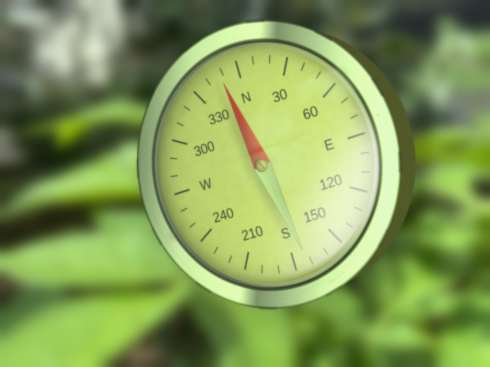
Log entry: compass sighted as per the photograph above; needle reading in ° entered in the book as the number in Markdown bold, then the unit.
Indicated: **350** °
